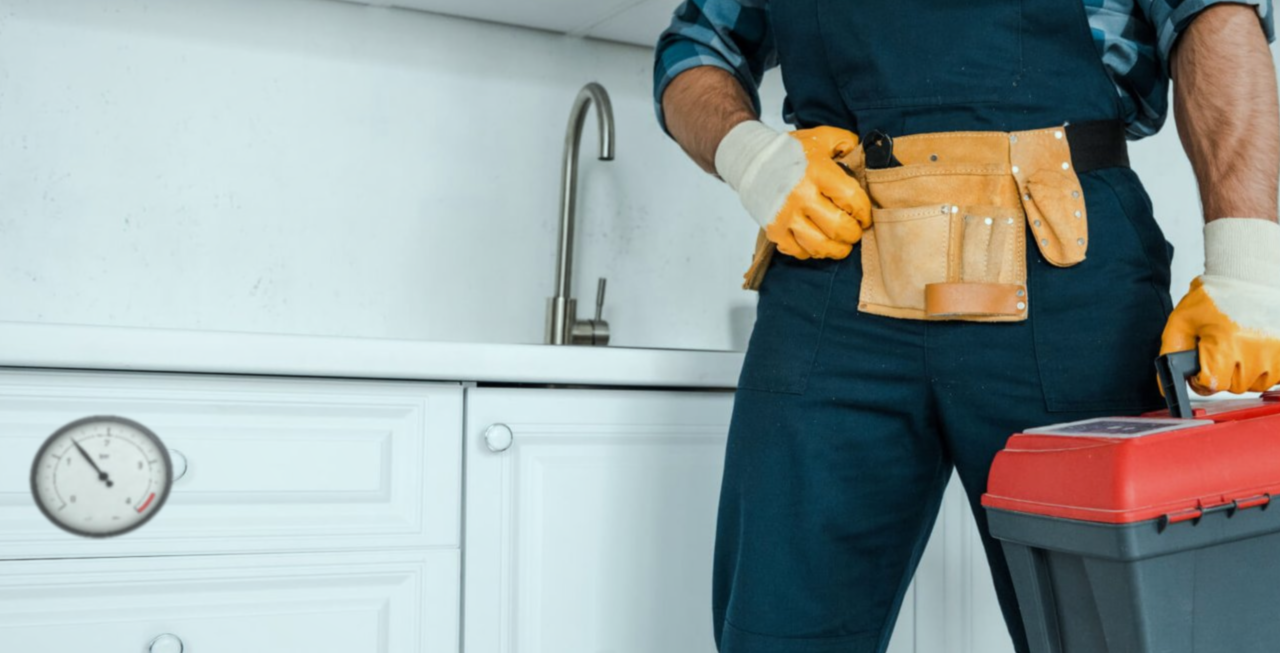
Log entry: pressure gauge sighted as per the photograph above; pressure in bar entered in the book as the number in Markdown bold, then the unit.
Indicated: **1.4** bar
